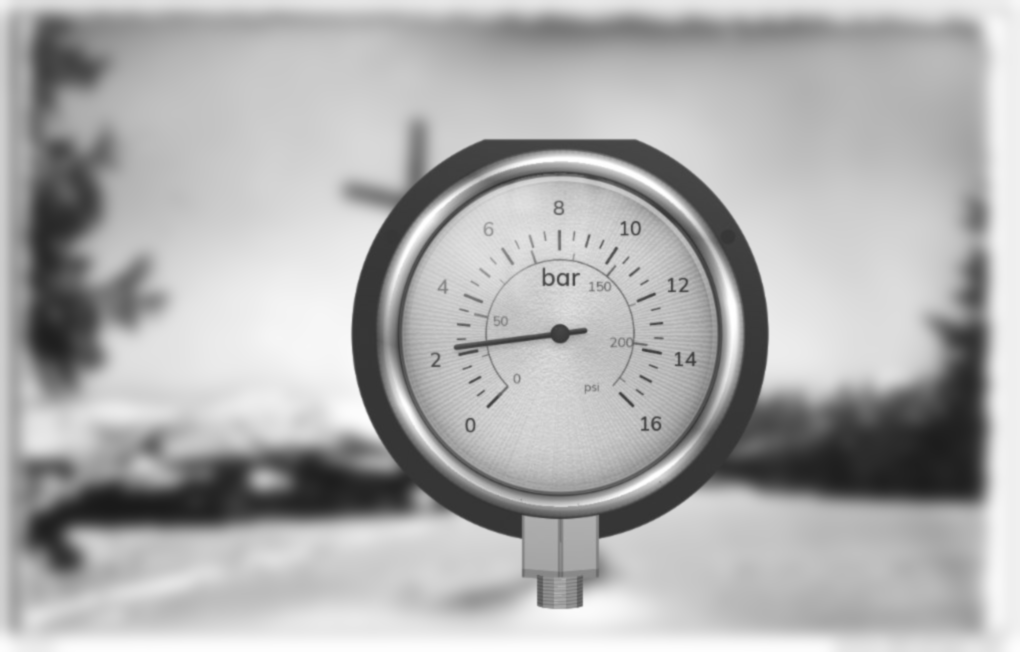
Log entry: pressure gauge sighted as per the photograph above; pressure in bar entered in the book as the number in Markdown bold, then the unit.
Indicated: **2.25** bar
